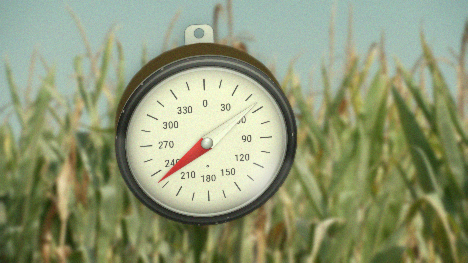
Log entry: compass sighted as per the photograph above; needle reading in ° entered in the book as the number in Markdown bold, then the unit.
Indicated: **232.5** °
